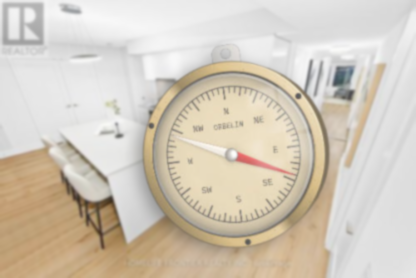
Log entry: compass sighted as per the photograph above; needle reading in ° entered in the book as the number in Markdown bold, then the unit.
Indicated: **115** °
